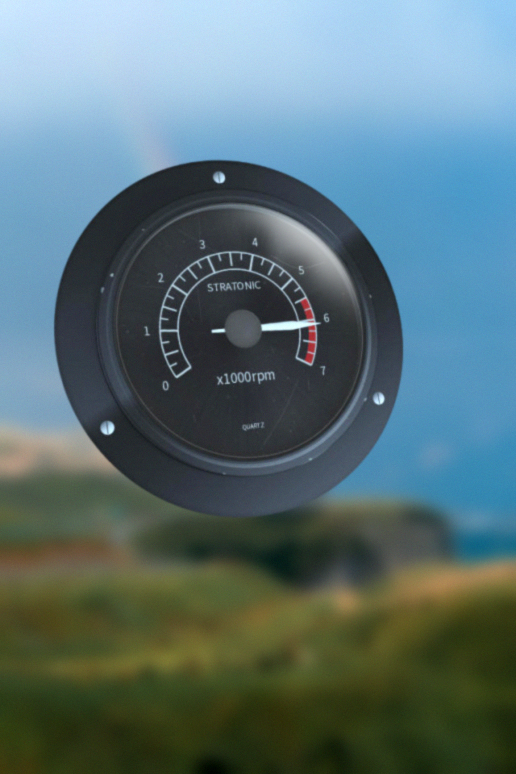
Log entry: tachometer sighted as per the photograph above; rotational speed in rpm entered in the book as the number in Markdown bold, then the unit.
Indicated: **6125** rpm
